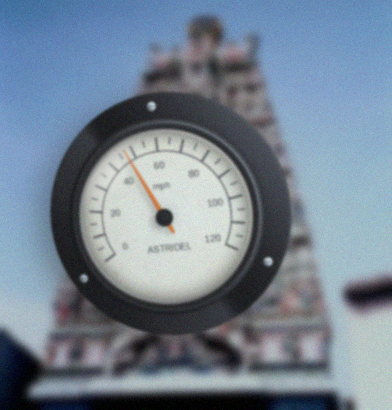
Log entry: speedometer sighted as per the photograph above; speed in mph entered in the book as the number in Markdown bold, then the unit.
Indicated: **47.5** mph
